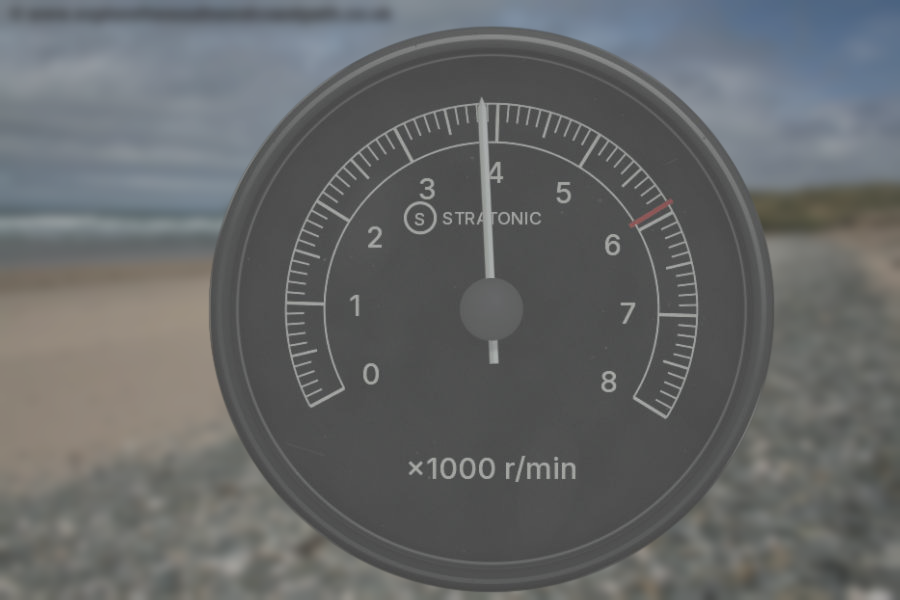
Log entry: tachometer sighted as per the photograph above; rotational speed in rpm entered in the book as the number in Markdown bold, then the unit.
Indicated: **3850** rpm
